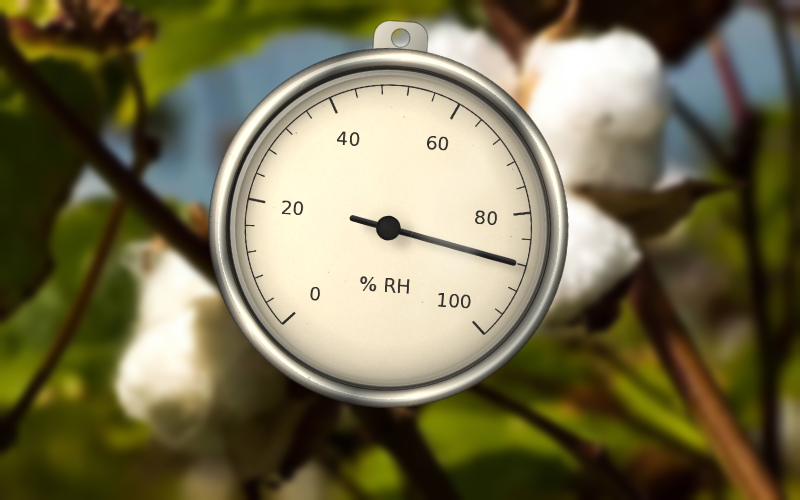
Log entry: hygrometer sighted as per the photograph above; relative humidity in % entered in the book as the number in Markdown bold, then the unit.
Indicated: **88** %
